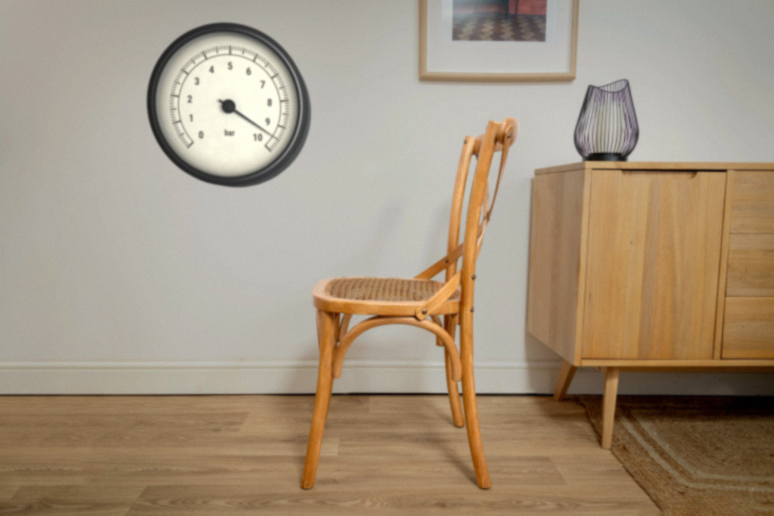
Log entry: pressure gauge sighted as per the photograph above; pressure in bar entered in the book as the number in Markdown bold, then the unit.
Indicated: **9.5** bar
